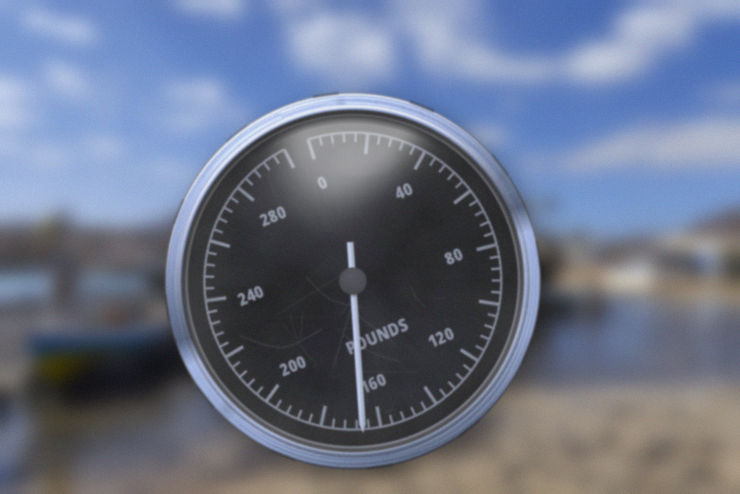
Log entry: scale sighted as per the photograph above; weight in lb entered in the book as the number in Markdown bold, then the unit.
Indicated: **166** lb
